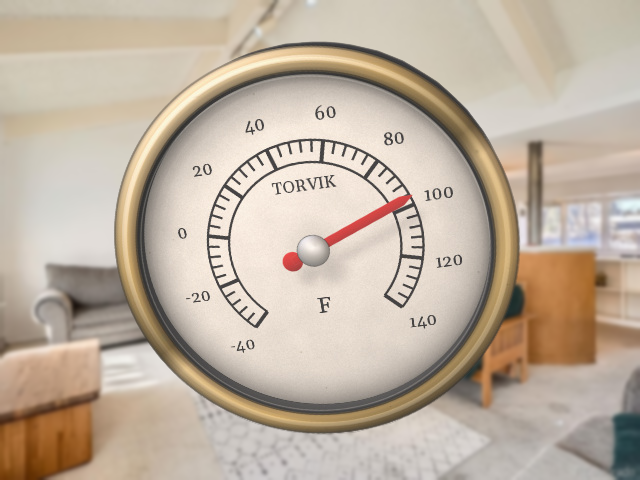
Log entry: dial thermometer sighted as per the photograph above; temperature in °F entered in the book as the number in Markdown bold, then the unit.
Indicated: **96** °F
